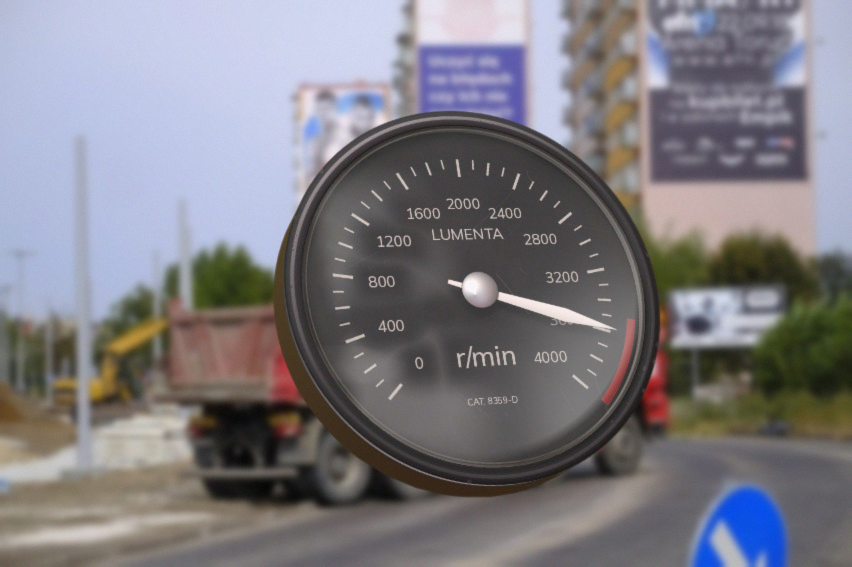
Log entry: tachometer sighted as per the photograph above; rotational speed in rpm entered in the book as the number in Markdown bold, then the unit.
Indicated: **3600** rpm
